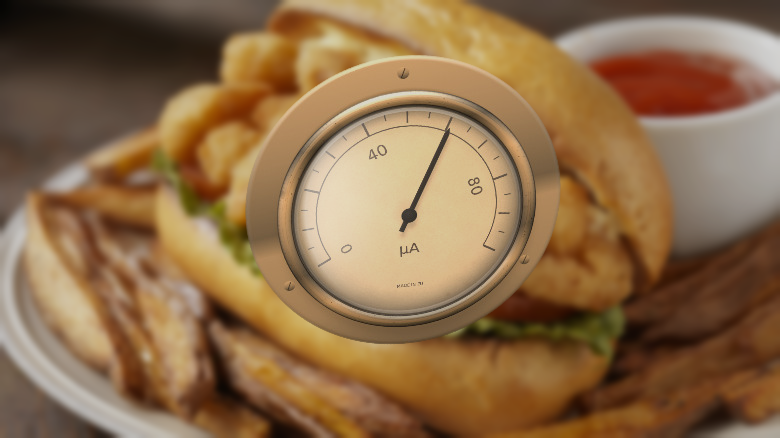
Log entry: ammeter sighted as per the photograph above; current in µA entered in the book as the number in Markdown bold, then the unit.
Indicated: **60** µA
